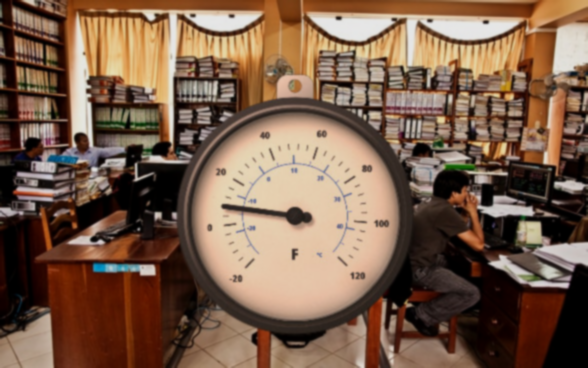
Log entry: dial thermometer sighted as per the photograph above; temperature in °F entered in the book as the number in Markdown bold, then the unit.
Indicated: **8** °F
